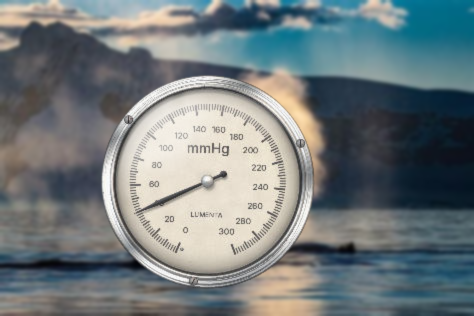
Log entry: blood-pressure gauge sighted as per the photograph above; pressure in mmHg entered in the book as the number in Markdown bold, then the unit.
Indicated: **40** mmHg
